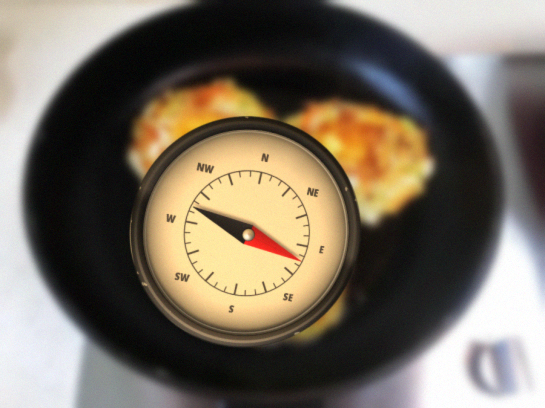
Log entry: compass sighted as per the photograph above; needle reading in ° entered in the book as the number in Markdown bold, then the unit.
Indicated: **105** °
